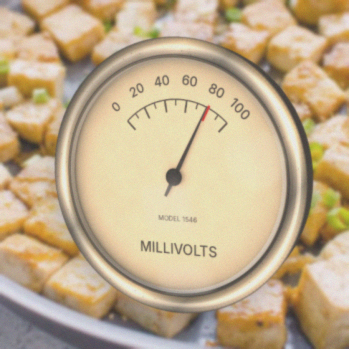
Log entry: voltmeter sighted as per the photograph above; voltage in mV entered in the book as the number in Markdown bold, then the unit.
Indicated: **80** mV
